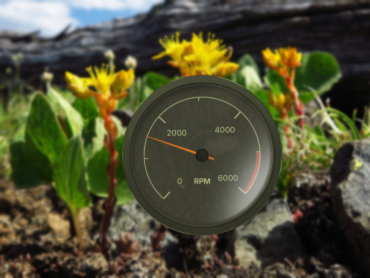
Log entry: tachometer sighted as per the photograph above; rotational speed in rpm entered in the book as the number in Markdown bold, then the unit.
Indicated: **1500** rpm
